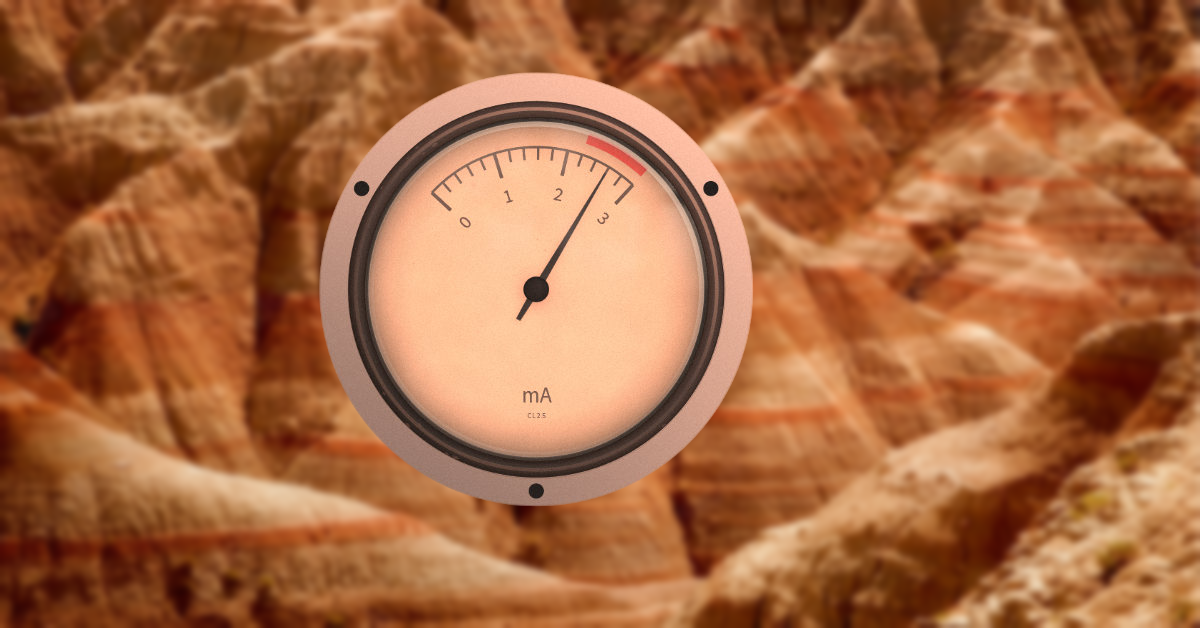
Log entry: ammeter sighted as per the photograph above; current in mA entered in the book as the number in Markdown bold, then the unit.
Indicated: **2.6** mA
